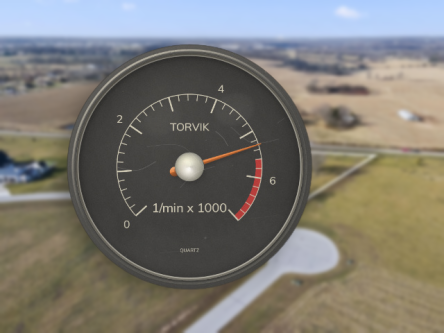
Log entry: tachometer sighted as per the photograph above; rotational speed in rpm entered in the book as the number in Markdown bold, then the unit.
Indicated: **5300** rpm
